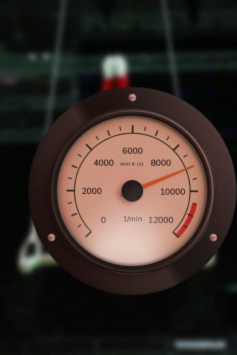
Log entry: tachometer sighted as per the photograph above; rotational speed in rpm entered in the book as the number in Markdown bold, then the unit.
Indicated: **9000** rpm
